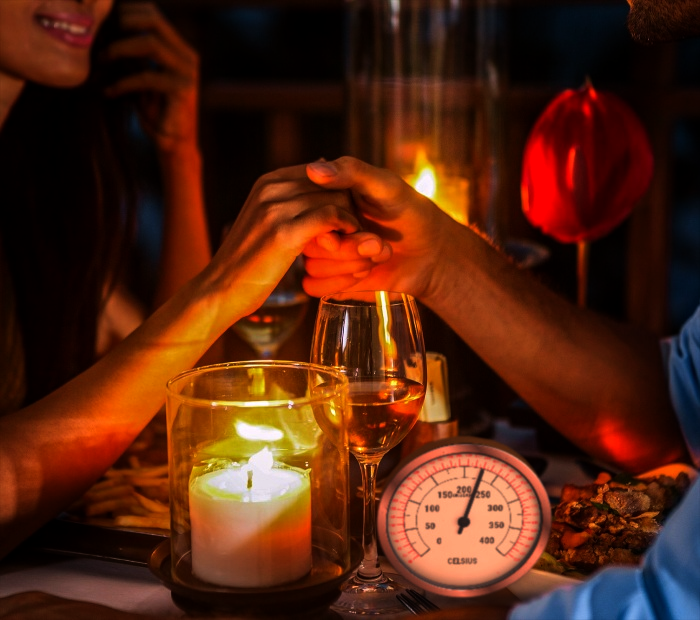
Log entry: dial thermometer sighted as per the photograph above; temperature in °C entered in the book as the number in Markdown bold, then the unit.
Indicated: **225** °C
